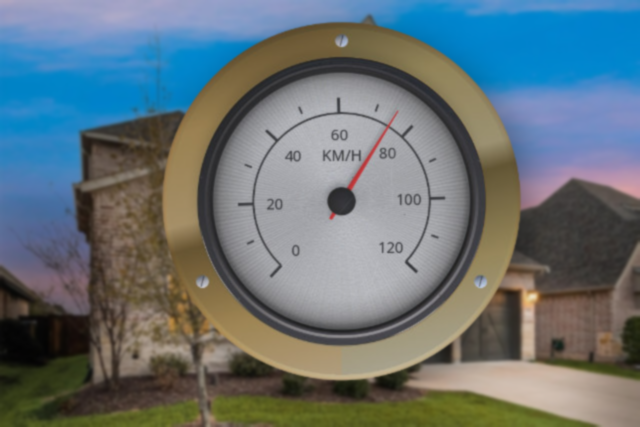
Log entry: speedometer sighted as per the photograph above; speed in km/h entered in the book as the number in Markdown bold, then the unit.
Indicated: **75** km/h
